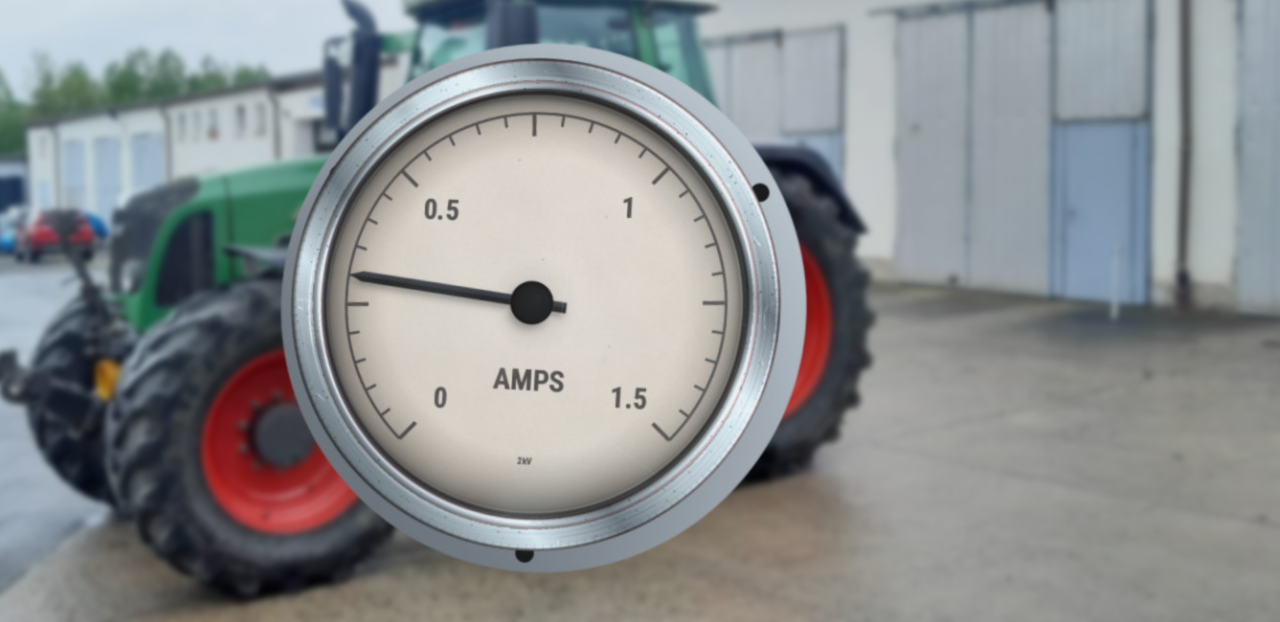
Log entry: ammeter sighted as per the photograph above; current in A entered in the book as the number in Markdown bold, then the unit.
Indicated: **0.3** A
